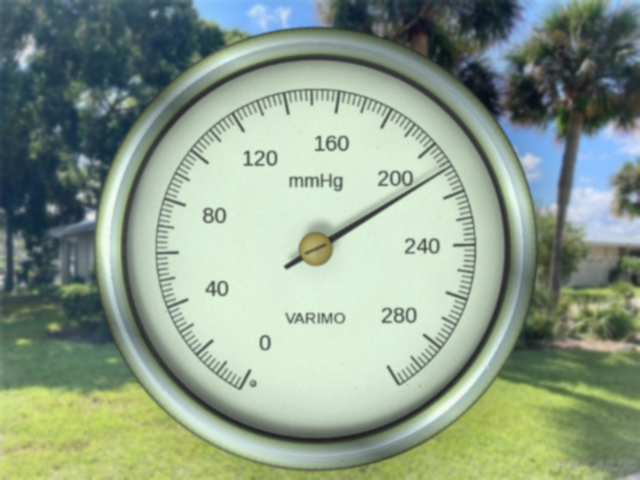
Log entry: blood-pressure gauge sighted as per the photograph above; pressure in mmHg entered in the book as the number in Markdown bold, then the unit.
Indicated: **210** mmHg
